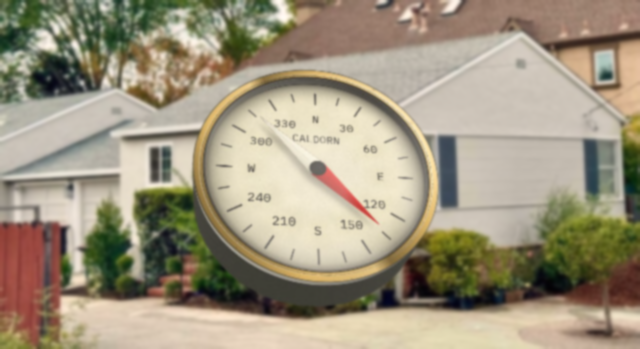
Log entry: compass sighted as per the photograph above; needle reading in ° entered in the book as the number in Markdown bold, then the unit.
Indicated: **135** °
